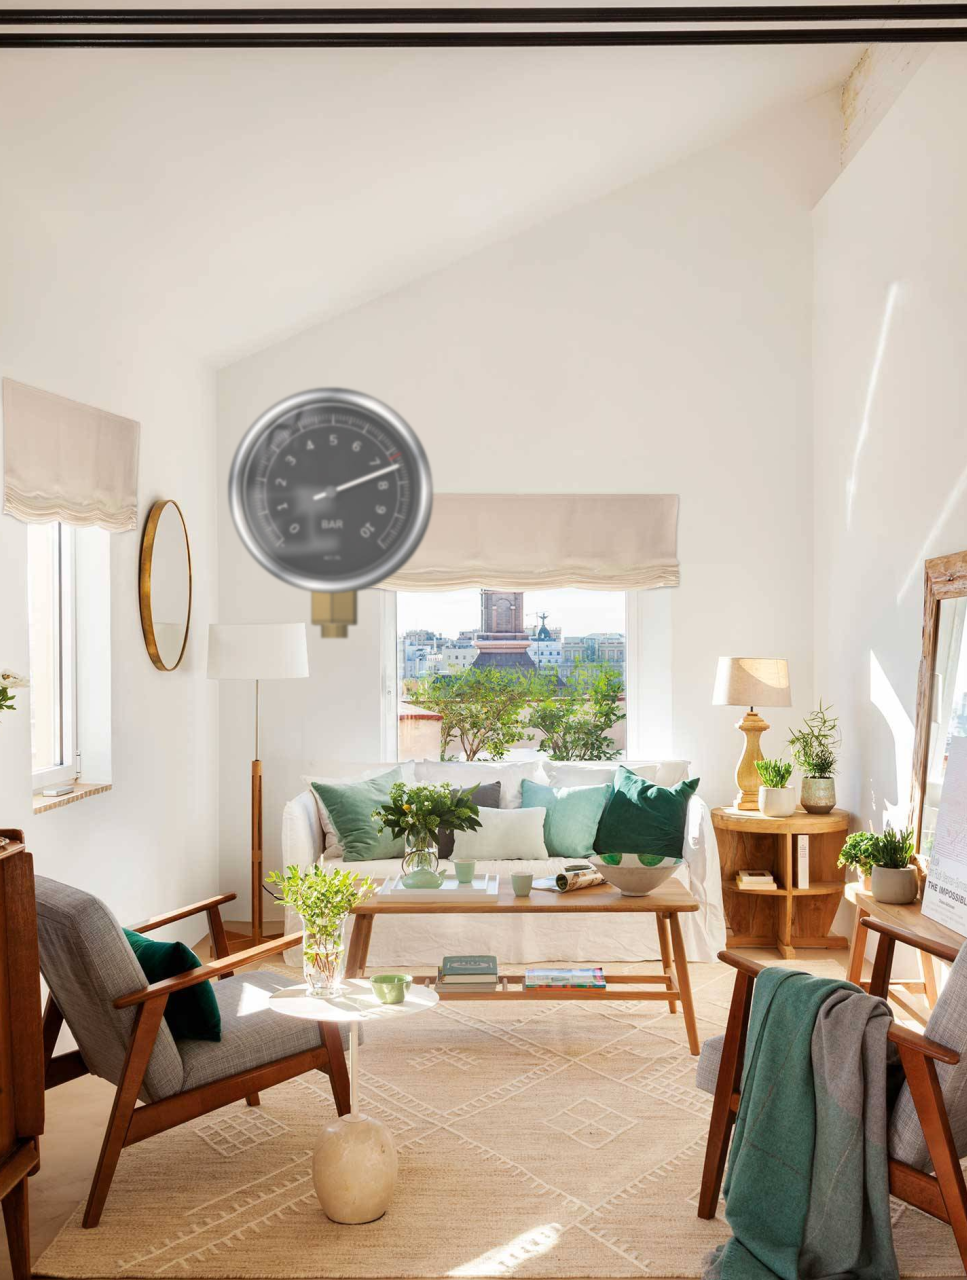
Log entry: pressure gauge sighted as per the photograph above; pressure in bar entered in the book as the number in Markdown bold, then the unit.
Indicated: **7.5** bar
